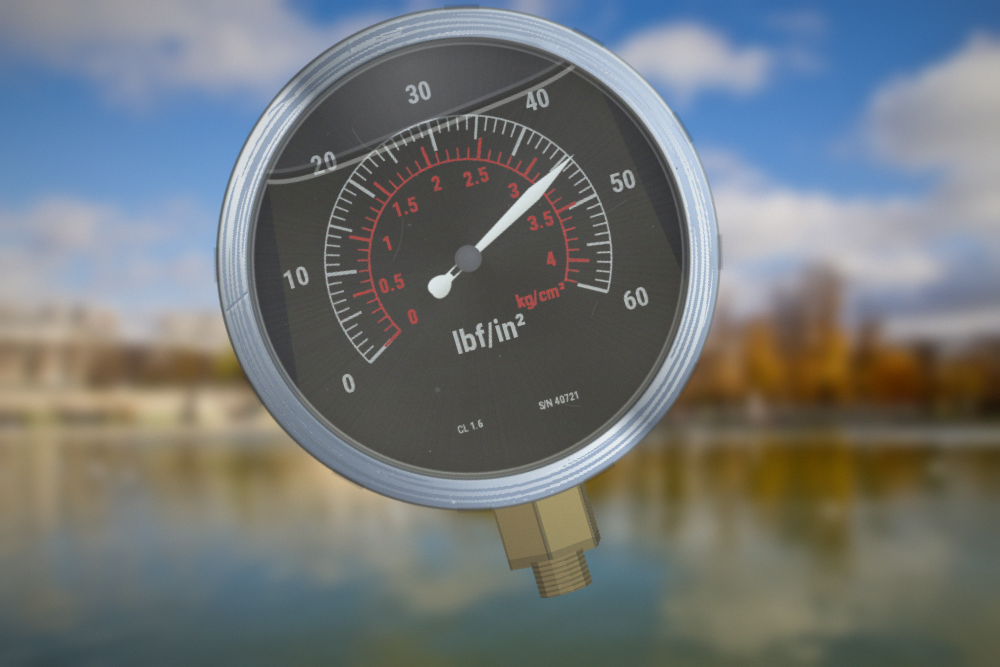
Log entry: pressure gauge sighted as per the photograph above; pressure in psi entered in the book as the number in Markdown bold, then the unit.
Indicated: **45.5** psi
